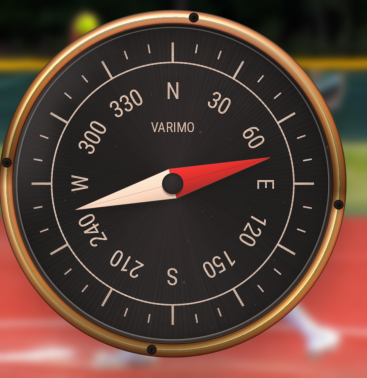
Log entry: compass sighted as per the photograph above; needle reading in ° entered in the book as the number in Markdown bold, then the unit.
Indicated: **75** °
